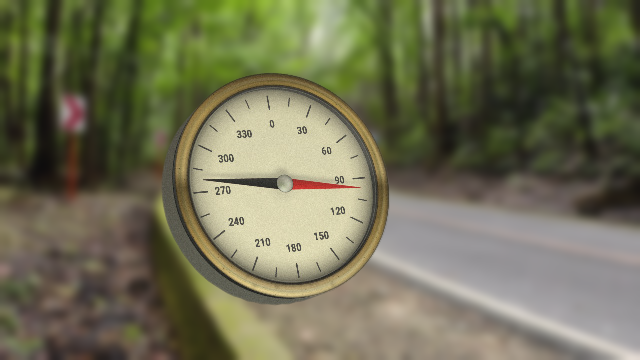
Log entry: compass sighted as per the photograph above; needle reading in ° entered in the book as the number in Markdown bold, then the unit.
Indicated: **97.5** °
